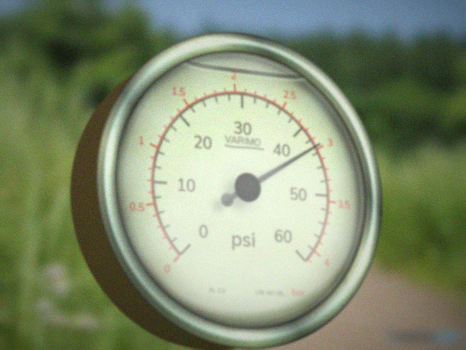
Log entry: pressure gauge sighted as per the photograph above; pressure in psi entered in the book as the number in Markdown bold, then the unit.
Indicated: **43** psi
